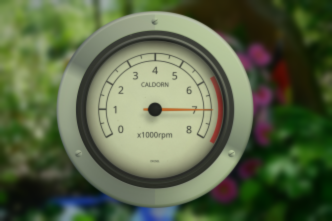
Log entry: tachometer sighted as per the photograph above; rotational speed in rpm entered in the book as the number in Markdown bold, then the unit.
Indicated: **7000** rpm
